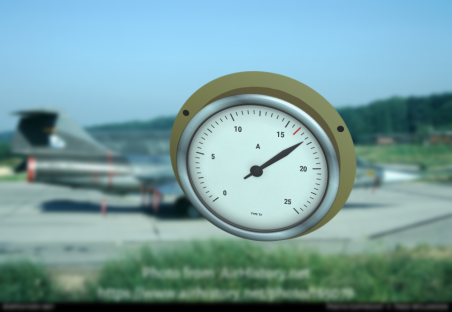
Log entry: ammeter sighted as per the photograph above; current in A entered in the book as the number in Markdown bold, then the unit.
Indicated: **17** A
